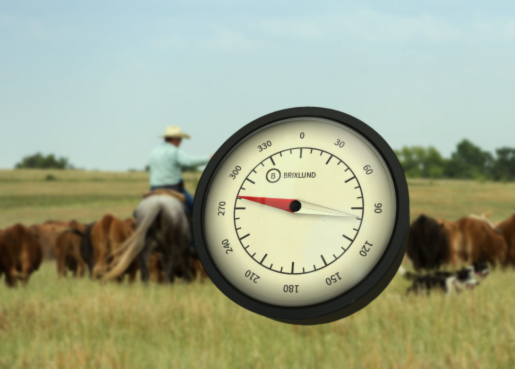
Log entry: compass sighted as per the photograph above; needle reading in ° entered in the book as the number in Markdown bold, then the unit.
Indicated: **280** °
